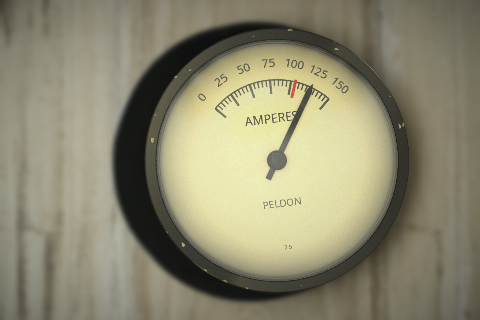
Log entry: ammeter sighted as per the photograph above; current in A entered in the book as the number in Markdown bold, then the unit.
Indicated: **125** A
